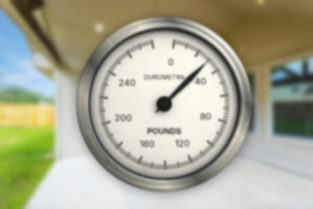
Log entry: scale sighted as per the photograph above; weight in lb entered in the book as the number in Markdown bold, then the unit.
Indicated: **30** lb
